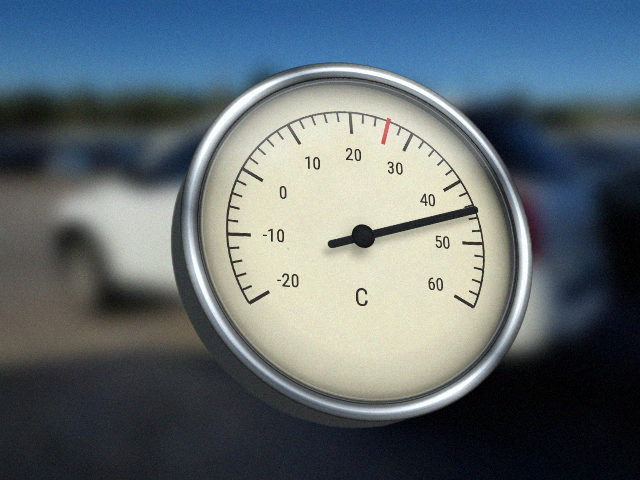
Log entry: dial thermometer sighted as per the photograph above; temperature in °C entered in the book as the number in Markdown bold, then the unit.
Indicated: **45** °C
